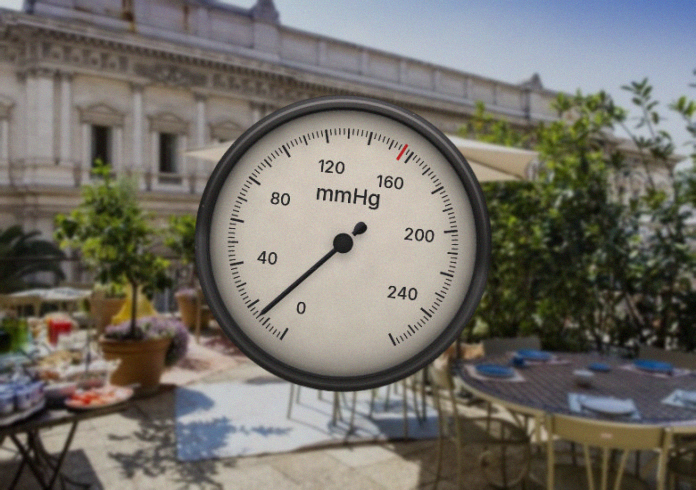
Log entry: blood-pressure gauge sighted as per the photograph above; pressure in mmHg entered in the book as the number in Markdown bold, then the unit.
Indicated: **14** mmHg
